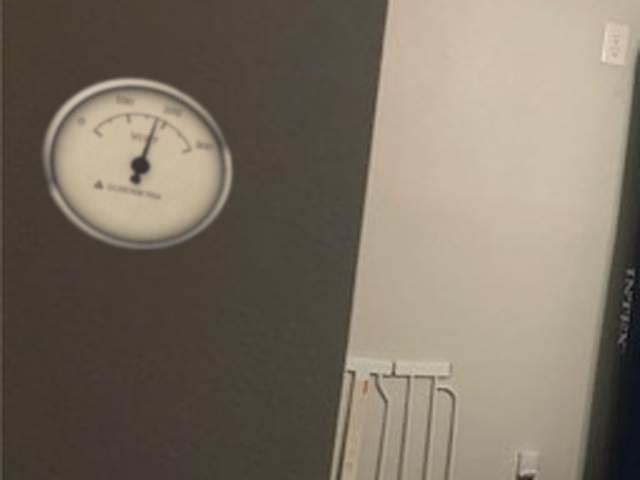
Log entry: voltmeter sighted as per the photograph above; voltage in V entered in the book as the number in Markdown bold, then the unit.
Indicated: **175** V
